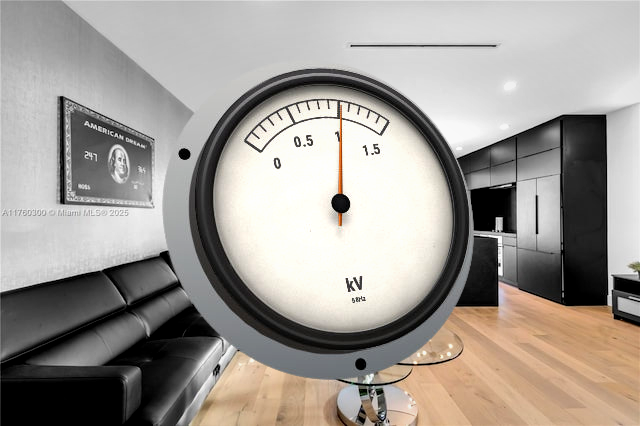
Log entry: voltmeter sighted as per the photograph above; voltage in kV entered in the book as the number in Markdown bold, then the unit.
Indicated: **1** kV
